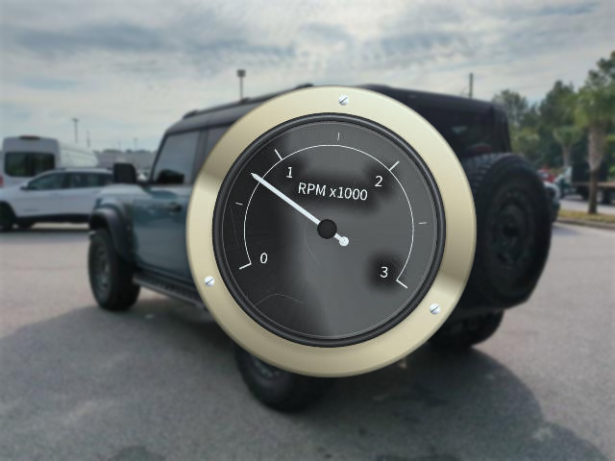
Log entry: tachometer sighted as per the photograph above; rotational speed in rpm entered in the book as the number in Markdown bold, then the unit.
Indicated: **750** rpm
